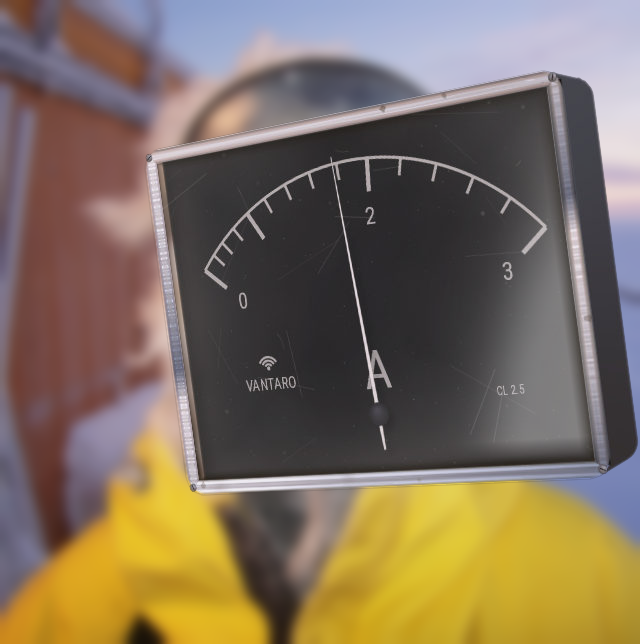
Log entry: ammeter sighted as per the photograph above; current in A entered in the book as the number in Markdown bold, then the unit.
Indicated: **1.8** A
